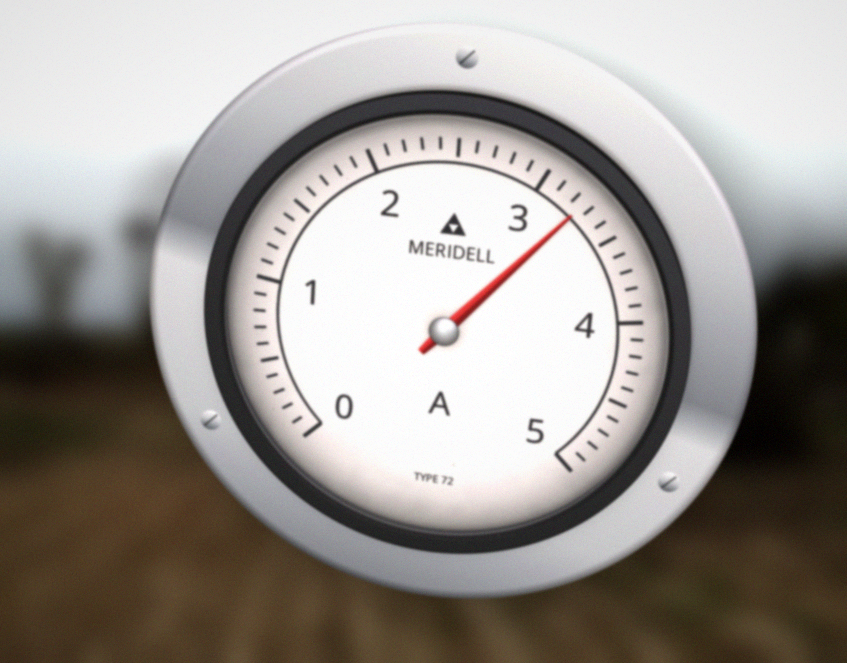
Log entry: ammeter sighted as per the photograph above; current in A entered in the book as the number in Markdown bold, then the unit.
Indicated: **3.25** A
